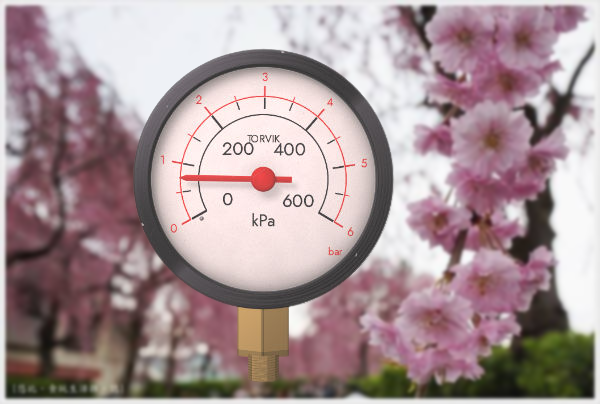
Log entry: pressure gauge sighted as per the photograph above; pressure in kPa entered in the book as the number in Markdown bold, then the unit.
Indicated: **75** kPa
